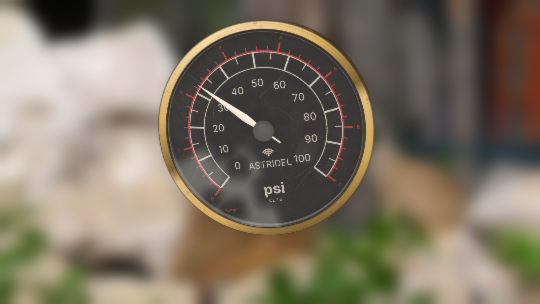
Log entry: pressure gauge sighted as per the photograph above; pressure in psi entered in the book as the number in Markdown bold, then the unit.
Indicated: **32.5** psi
